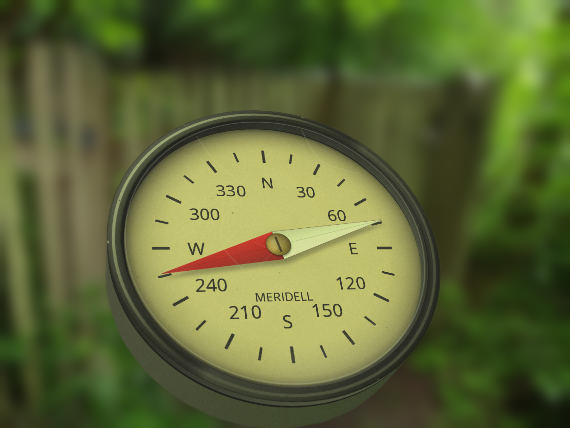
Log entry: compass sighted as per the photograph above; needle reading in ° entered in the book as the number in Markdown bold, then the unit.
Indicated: **255** °
